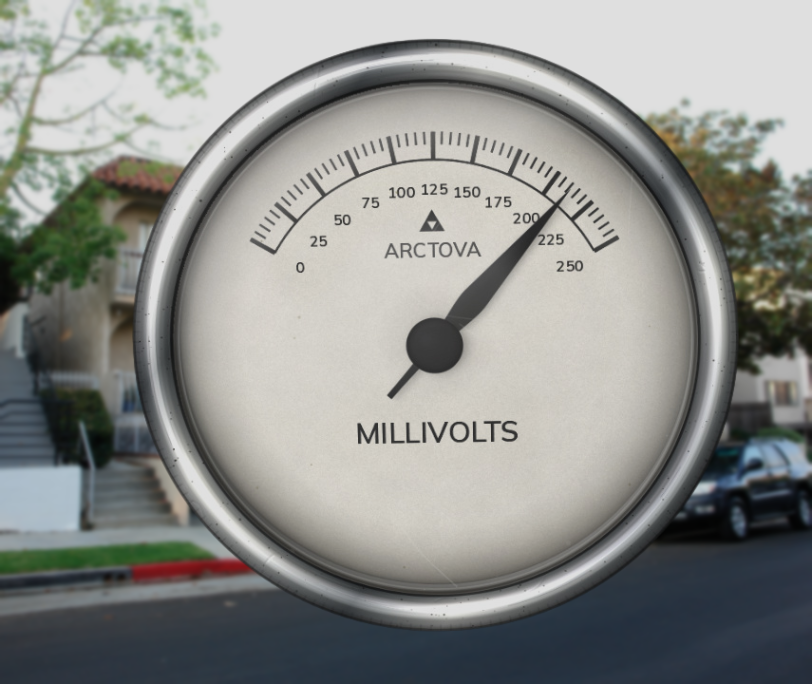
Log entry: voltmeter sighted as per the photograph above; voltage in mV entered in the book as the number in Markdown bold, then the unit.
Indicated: **210** mV
